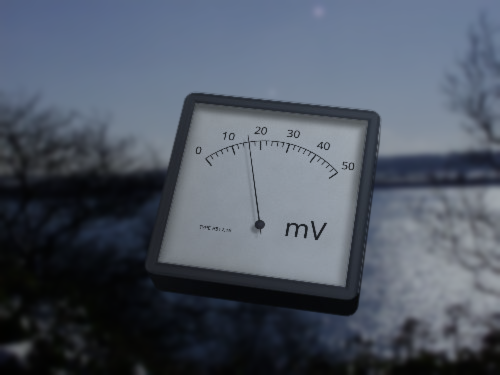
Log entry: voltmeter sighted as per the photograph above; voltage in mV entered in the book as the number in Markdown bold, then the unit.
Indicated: **16** mV
